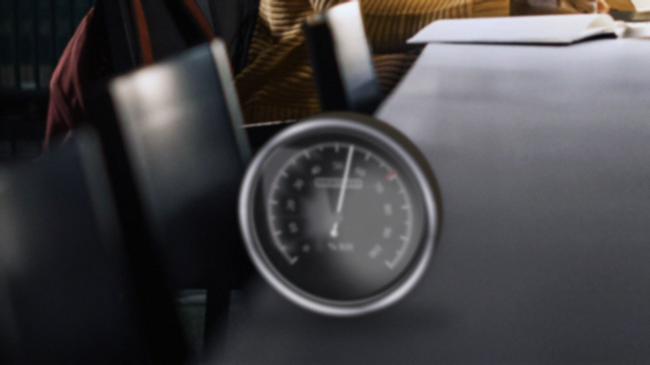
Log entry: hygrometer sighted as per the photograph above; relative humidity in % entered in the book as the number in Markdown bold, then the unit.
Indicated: **55** %
